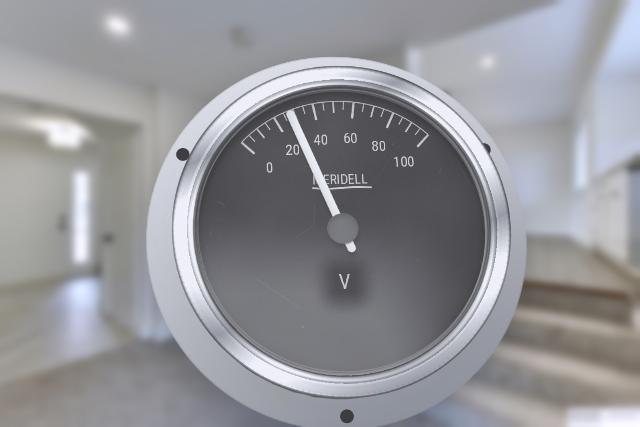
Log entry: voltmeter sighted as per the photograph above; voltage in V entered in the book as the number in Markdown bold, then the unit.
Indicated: **27.5** V
